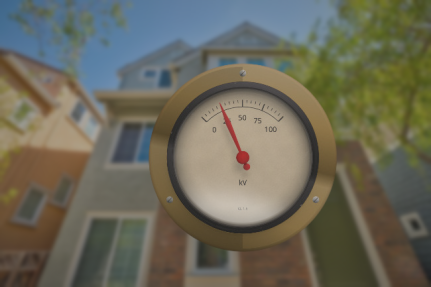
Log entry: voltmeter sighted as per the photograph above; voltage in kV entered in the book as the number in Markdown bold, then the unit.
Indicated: **25** kV
